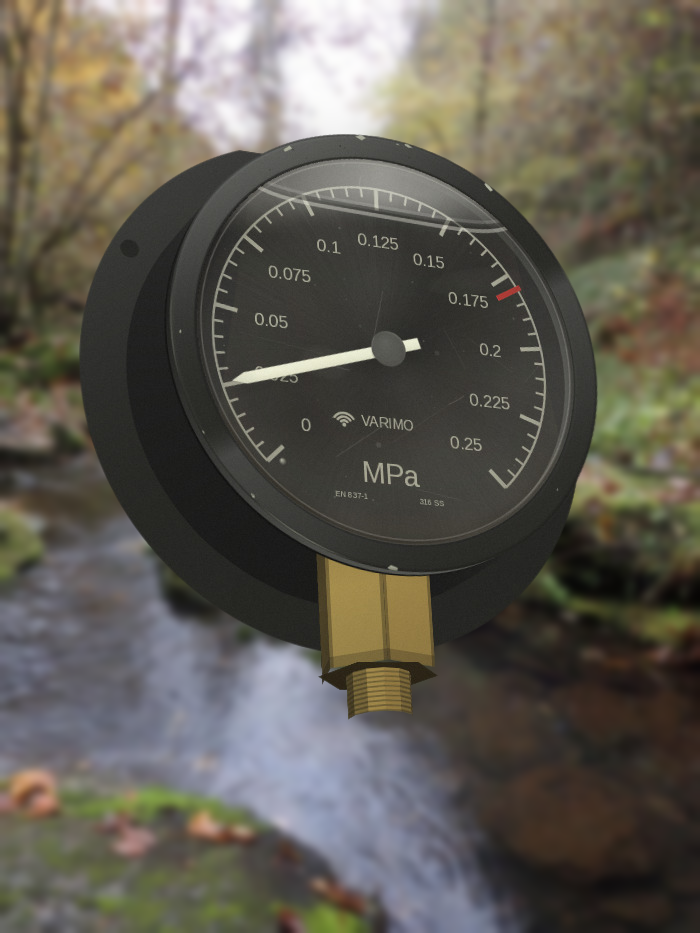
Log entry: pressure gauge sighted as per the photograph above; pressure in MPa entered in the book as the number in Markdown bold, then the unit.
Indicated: **0.025** MPa
